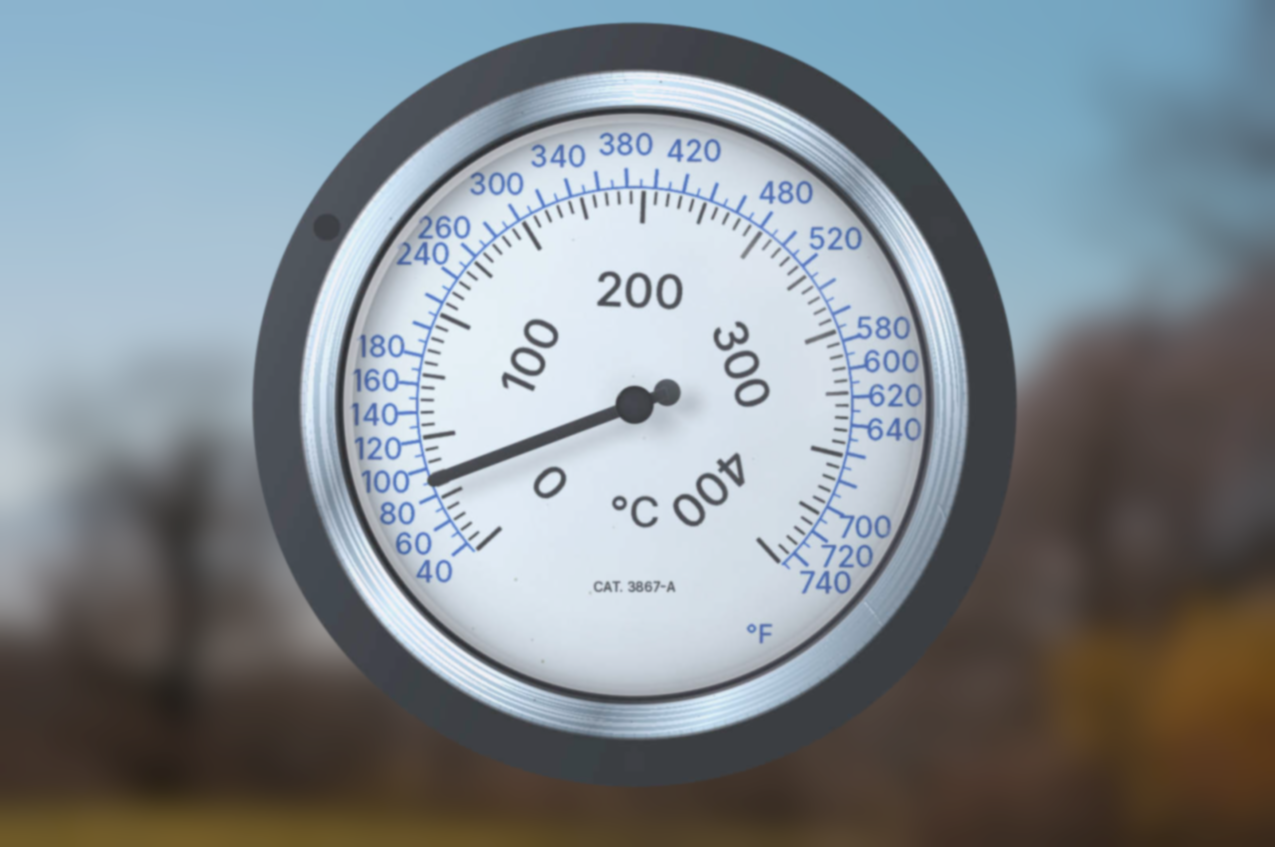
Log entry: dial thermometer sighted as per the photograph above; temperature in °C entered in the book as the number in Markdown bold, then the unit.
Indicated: **32.5** °C
